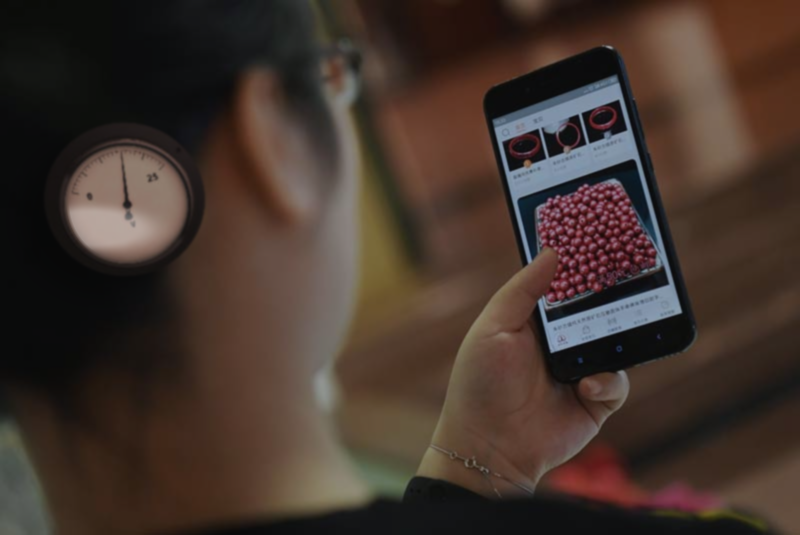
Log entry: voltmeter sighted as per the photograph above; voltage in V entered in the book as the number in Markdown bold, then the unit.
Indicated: **15** V
